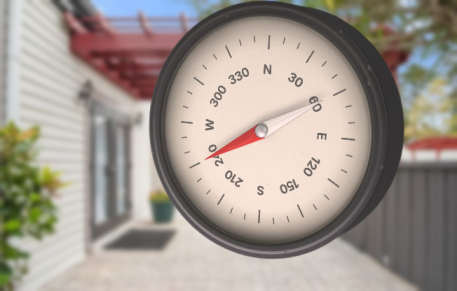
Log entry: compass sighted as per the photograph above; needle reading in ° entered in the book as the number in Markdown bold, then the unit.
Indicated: **240** °
